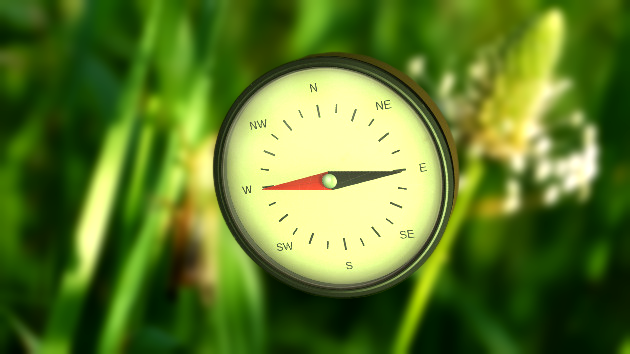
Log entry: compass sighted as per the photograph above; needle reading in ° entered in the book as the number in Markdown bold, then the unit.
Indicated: **270** °
